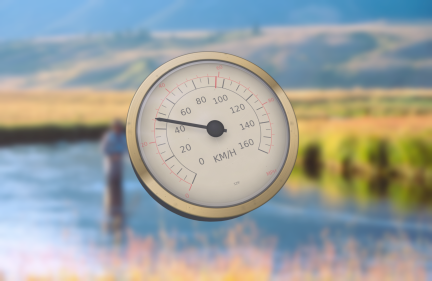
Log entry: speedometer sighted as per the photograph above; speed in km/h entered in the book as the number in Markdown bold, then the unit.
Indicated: **45** km/h
